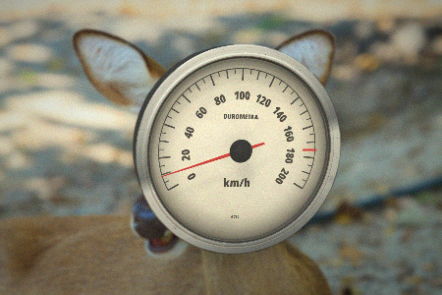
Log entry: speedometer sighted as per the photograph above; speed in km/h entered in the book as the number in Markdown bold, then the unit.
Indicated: **10** km/h
